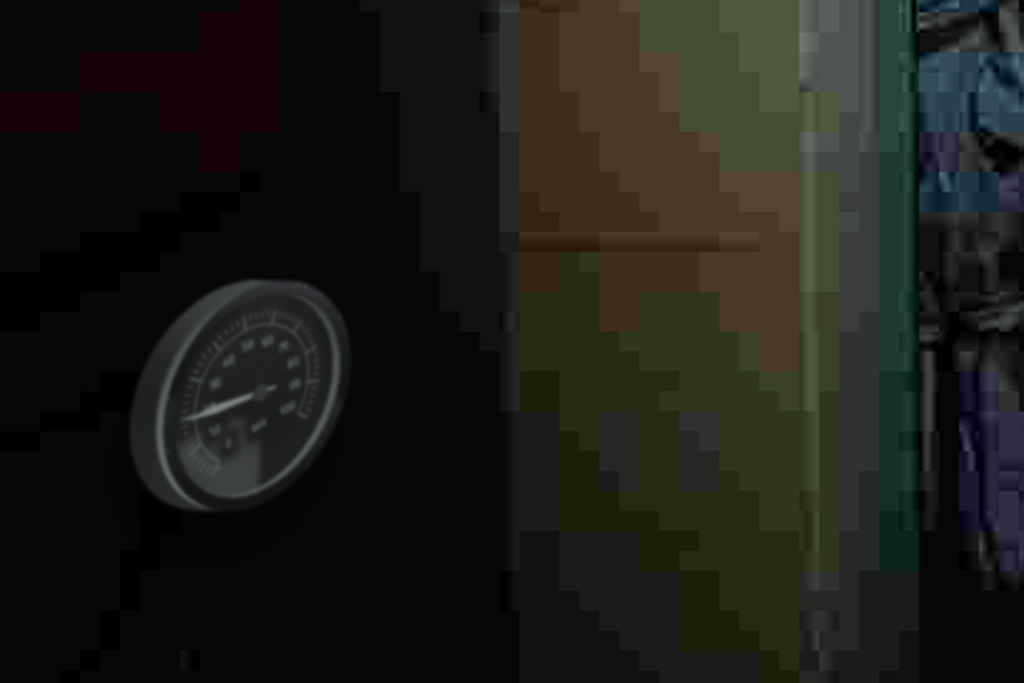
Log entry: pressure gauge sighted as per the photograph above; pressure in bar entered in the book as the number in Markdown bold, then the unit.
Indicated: **20** bar
